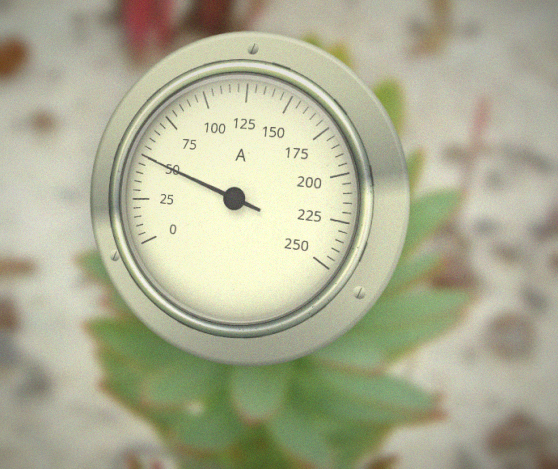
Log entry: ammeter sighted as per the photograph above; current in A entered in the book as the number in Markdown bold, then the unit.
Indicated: **50** A
